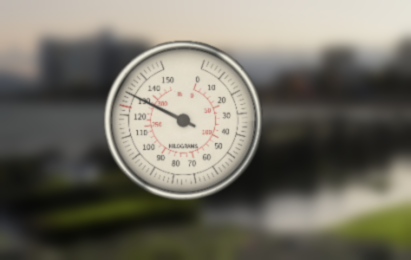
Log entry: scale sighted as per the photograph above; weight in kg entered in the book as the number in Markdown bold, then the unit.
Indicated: **130** kg
